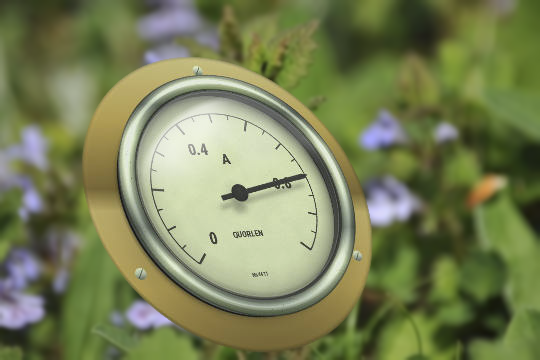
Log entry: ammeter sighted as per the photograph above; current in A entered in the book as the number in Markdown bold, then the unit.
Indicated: **0.8** A
